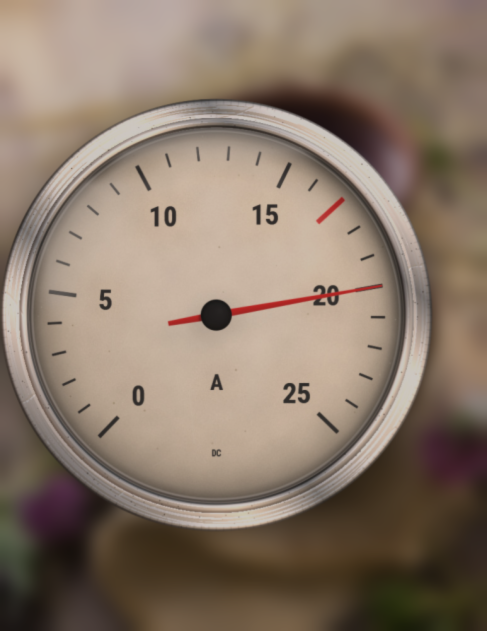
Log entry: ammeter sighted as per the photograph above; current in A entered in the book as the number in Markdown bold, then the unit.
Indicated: **20** A
